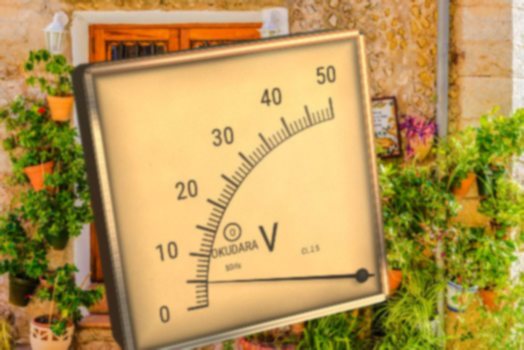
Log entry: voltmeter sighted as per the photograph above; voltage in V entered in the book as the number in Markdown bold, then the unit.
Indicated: **5** V
